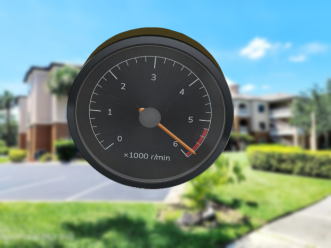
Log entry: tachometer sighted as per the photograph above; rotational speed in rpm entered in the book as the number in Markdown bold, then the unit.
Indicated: **5800** rpm
